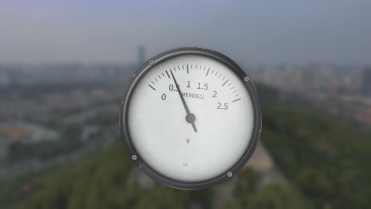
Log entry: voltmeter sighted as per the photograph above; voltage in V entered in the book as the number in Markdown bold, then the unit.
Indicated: **0.6** V
